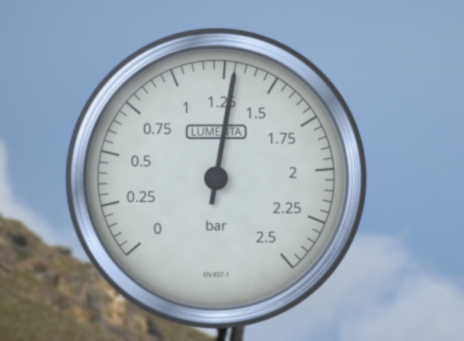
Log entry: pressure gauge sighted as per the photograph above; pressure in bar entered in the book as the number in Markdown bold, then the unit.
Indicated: **1.3** bar
